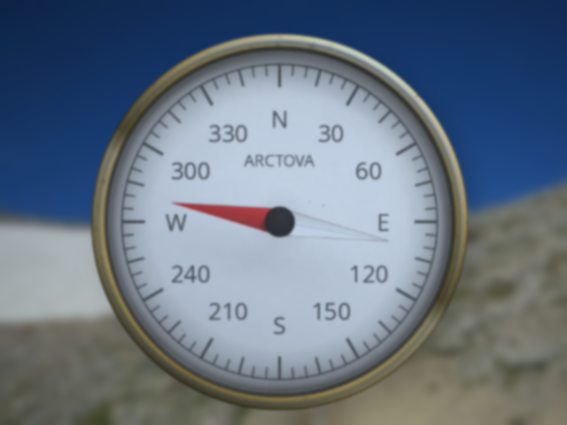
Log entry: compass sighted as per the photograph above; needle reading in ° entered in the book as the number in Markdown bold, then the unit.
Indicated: **280** °
